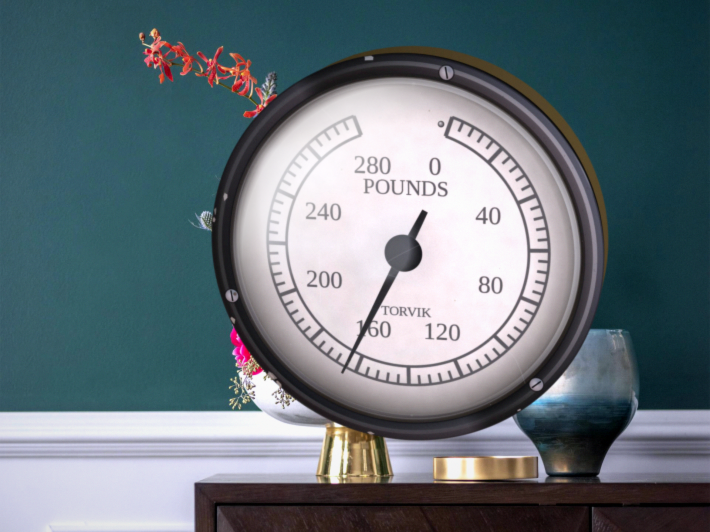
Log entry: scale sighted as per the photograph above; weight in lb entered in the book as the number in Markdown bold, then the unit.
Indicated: **164** lb
